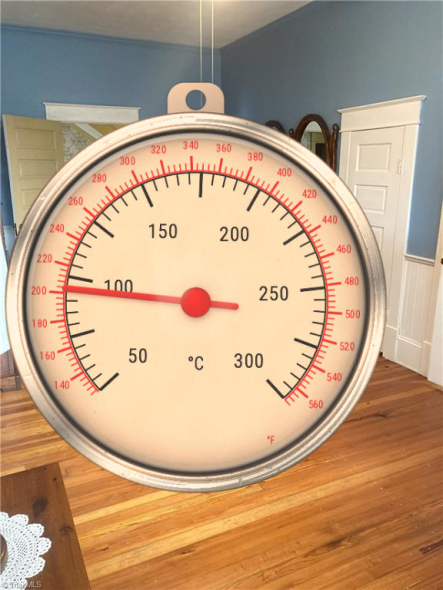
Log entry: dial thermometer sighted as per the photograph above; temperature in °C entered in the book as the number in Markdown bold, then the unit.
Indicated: **95** °C
